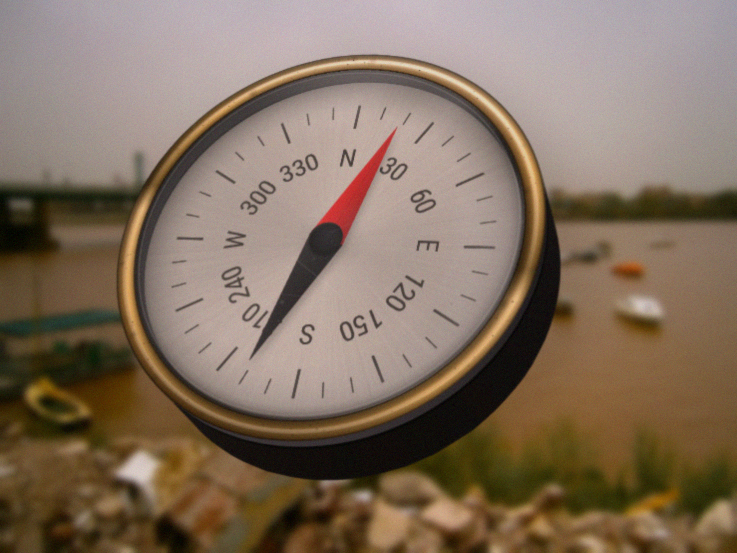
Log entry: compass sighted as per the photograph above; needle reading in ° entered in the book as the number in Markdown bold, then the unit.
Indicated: **20** °
